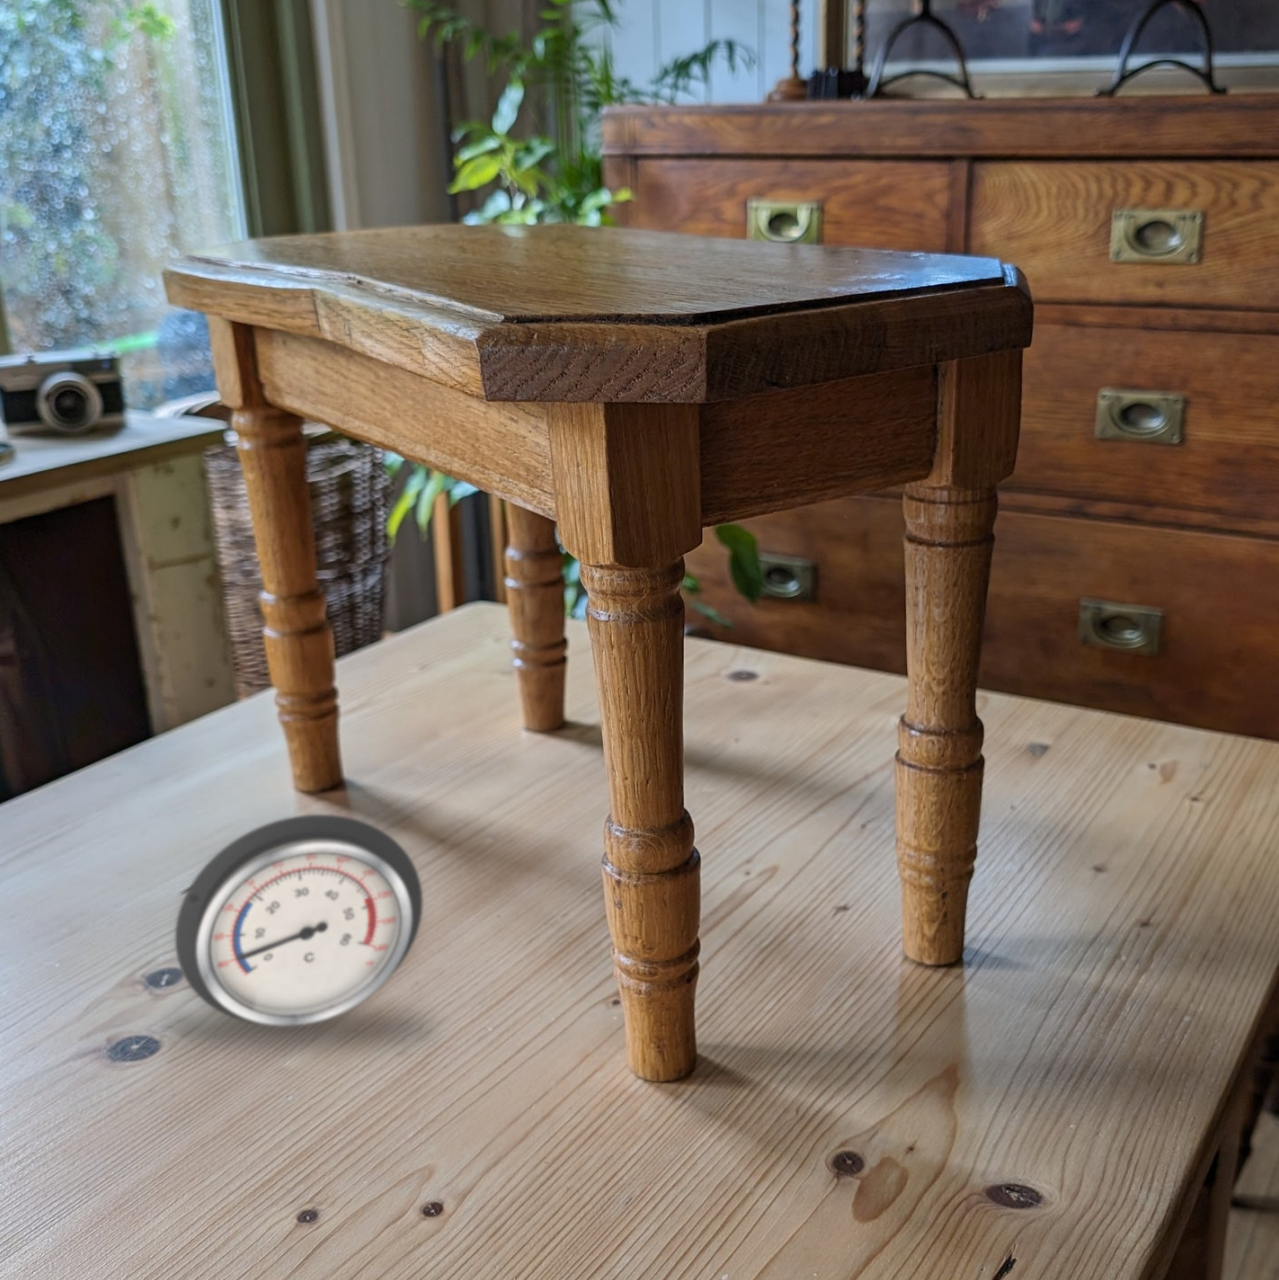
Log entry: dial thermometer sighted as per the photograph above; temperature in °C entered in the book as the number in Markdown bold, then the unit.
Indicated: **5** °C
